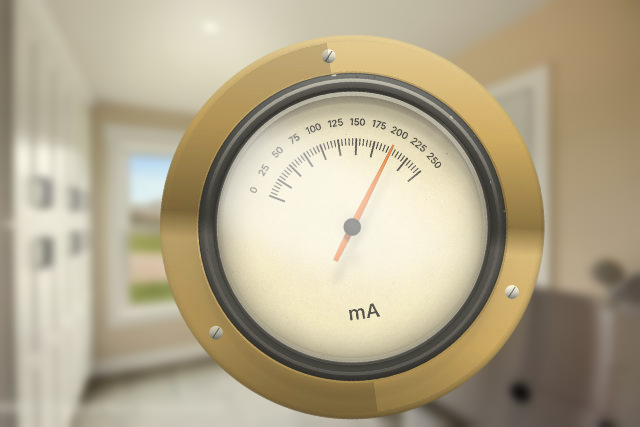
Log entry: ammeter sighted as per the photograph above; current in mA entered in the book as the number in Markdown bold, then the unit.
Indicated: **200** mA
